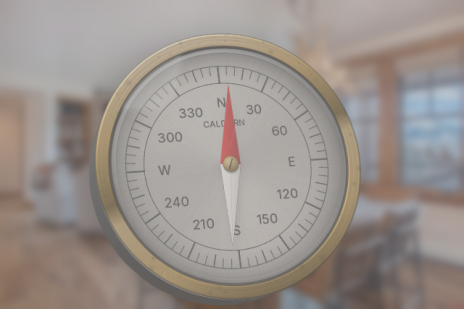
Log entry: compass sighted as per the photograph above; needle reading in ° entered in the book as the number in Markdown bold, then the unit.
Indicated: **5** °
